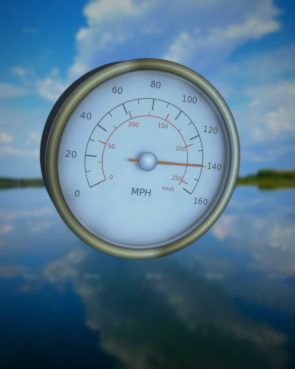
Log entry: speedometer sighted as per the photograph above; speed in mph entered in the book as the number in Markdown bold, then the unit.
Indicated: **140** mph
